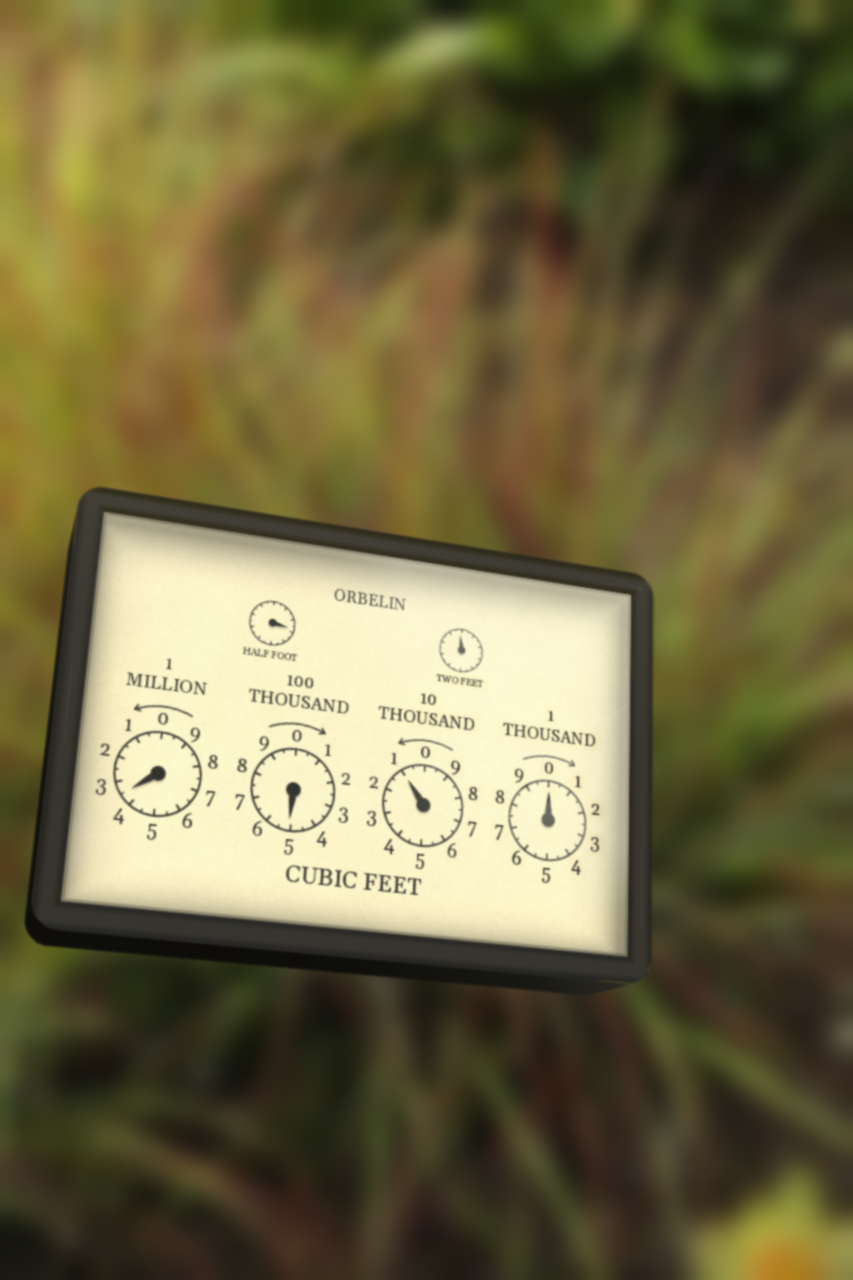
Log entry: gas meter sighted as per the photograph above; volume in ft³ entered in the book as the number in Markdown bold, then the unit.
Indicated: **351000** ft³
